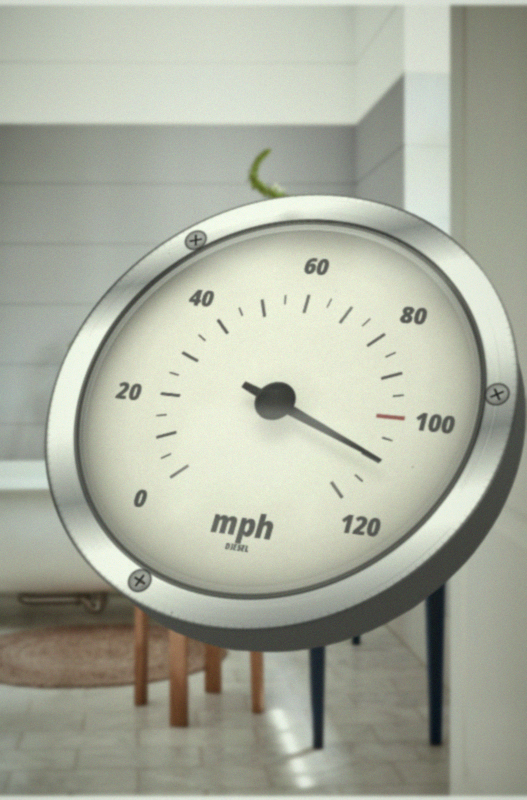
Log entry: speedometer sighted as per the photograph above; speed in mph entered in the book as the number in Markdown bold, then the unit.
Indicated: **110** mph
